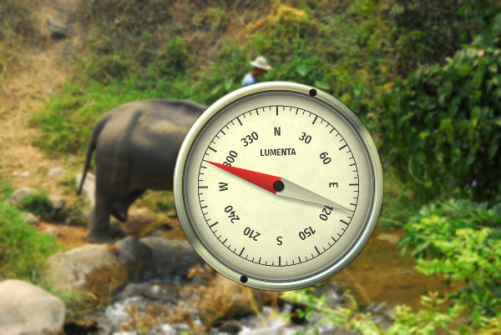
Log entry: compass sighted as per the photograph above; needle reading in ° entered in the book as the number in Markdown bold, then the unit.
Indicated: **290** °
